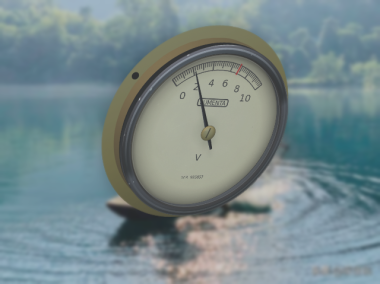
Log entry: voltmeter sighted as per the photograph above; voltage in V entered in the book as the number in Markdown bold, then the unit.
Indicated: **2** V
